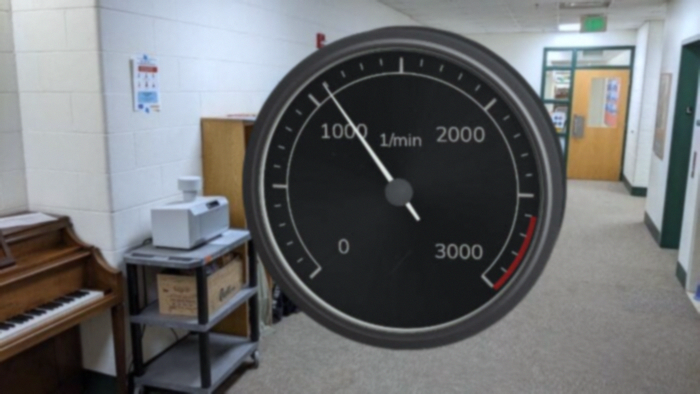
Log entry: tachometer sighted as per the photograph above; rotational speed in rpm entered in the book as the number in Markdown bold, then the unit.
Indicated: **1100** rpm
